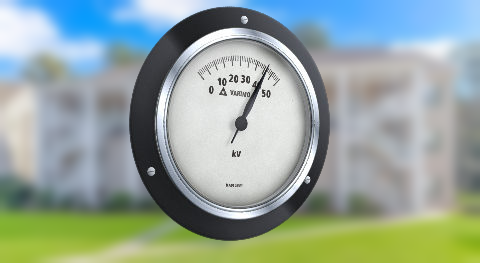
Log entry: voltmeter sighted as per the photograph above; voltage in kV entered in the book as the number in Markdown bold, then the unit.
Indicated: **40** kV
